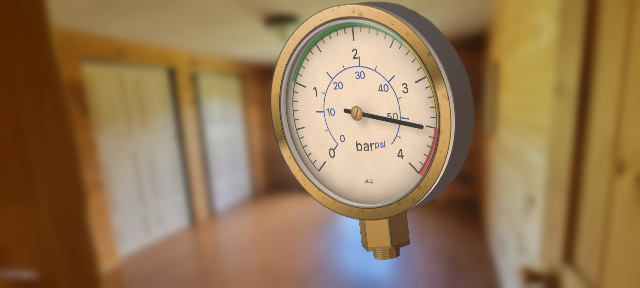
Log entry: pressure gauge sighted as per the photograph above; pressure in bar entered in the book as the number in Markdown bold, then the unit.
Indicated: **3.5** bar
